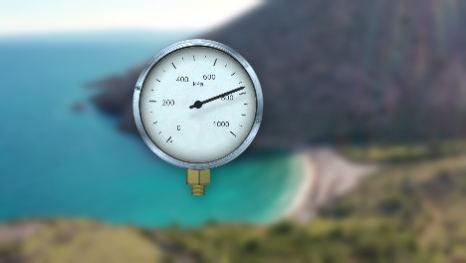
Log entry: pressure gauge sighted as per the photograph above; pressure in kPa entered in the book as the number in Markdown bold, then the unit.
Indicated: **775** kPa
